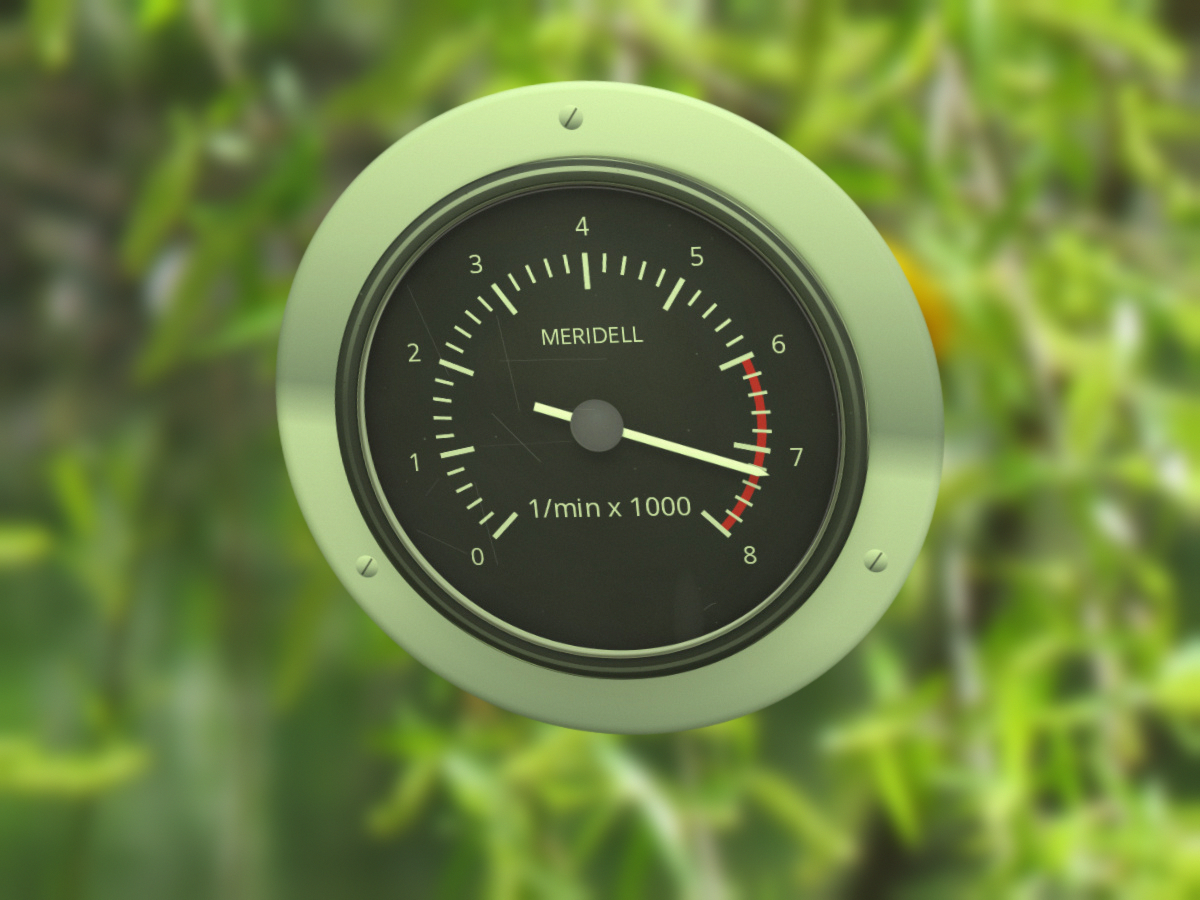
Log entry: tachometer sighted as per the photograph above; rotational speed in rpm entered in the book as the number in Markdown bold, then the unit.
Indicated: **7200** rpm
